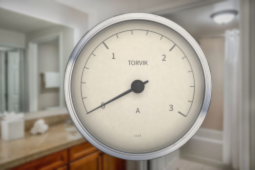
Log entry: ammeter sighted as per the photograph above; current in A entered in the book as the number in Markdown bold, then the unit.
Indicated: **0** A
